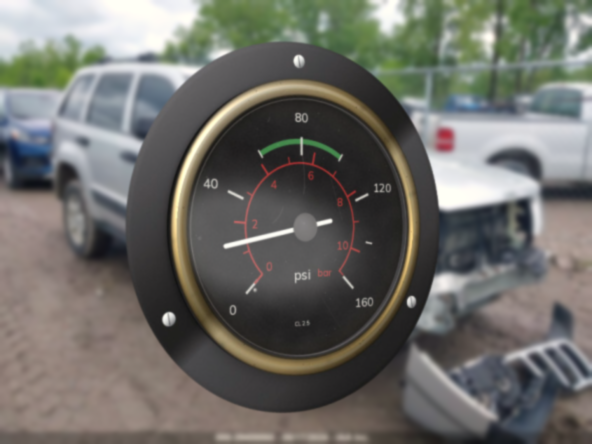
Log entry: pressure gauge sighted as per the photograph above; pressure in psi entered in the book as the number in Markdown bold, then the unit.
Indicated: **20** psi
